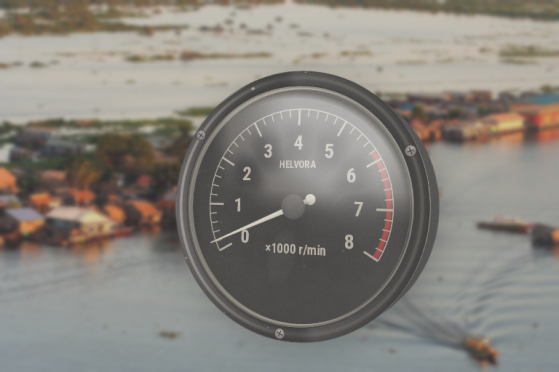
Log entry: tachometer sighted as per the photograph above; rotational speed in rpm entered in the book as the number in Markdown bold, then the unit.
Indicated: **200** rpm
